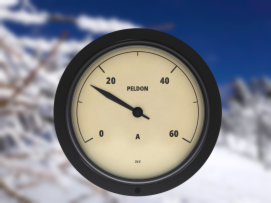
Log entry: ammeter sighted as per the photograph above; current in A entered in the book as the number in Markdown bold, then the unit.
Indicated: **15** A
